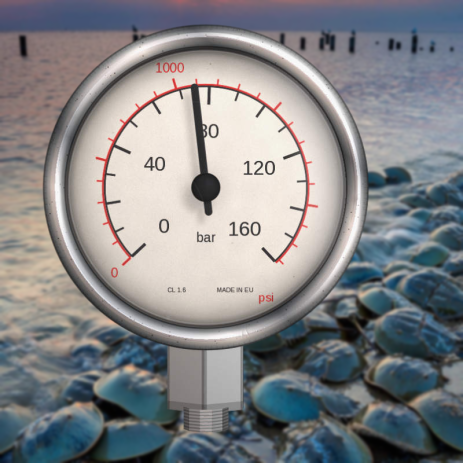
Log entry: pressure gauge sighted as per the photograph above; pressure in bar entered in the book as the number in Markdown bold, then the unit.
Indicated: **75** bar
